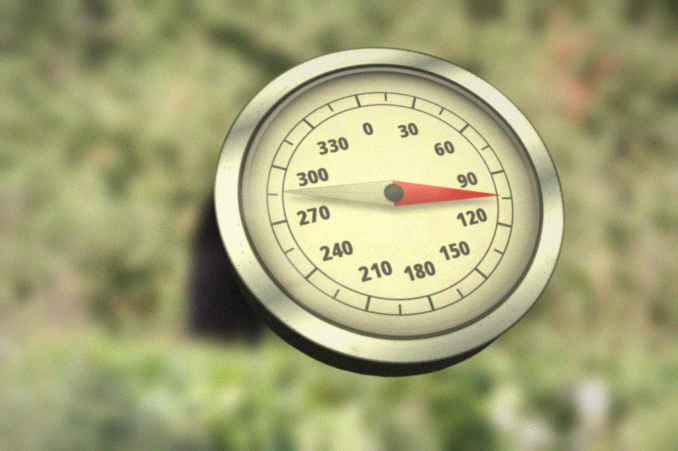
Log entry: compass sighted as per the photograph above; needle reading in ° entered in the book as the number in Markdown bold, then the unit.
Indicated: **105** °
